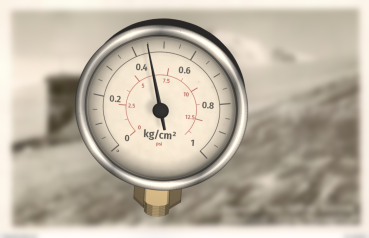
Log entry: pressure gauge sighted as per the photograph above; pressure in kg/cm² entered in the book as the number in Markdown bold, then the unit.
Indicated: **0.45** kg/cm²
